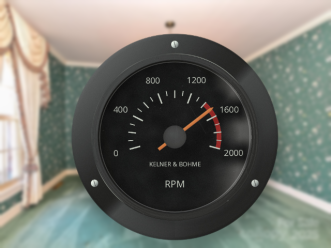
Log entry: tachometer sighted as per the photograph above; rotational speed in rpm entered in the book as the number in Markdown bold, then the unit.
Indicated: **1500** rpm
